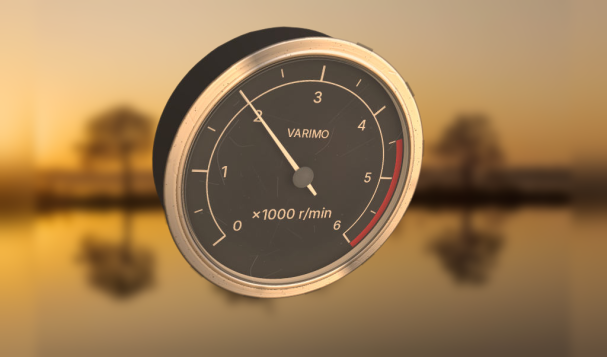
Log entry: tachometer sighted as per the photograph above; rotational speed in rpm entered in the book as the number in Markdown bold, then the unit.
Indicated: **2000** rpm
